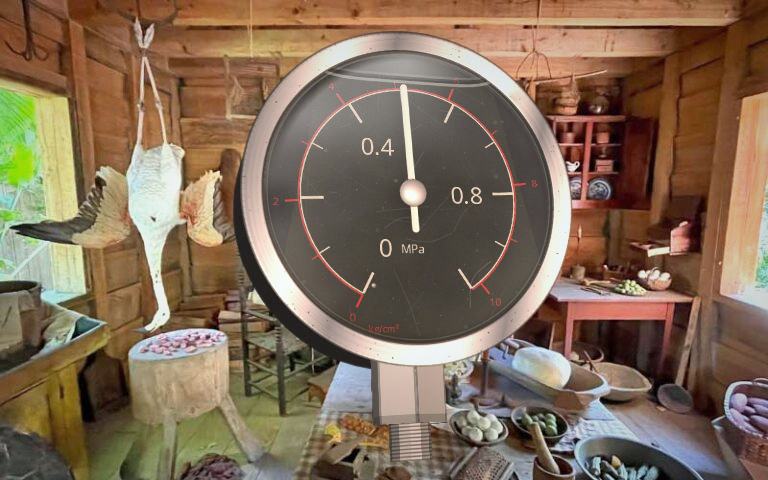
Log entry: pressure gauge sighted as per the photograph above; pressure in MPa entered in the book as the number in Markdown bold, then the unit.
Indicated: **0.5** MPa
